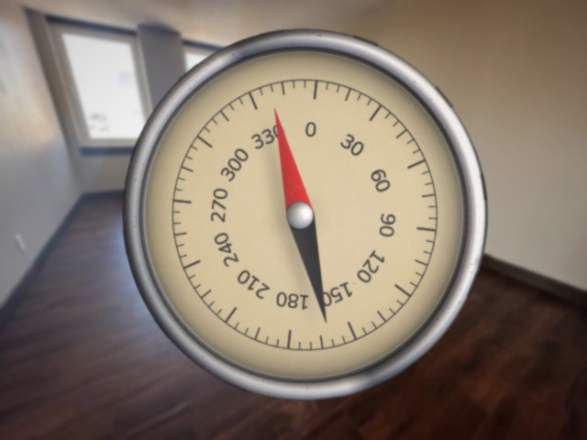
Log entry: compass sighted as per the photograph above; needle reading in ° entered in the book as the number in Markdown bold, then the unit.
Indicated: **340** °
